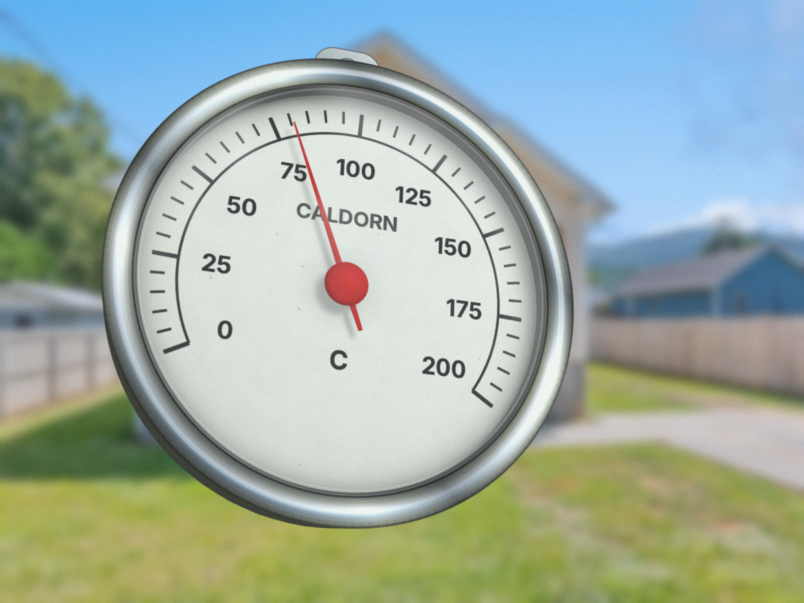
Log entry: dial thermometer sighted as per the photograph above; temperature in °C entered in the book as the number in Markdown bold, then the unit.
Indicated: **80** °C
